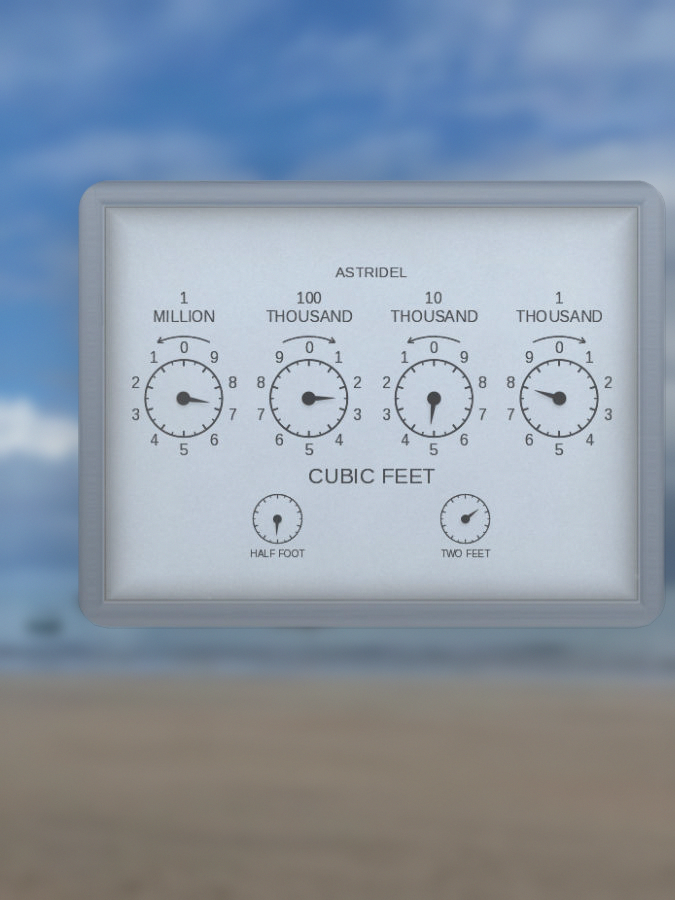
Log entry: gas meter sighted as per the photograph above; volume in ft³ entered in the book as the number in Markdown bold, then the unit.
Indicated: **724800** ft³
